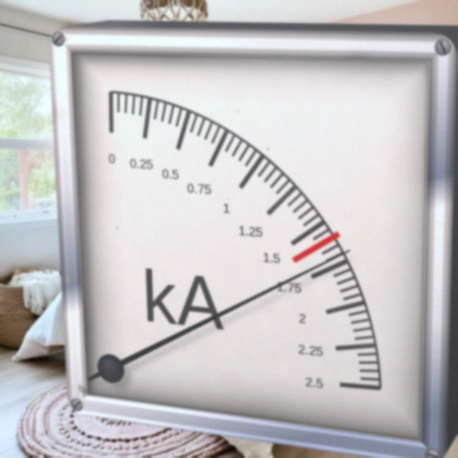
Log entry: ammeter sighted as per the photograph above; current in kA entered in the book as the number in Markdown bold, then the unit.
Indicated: **1.7** kA
